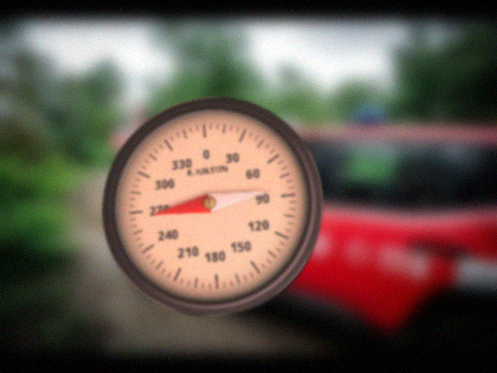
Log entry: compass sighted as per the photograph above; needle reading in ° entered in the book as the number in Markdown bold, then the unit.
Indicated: **265** °
